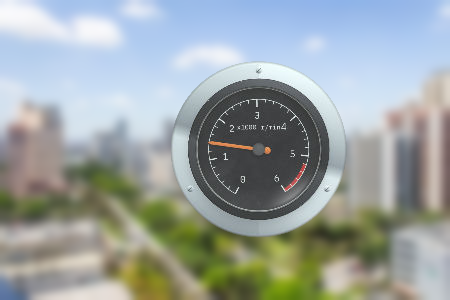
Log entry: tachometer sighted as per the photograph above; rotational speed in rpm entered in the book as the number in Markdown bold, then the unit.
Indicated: **1400** rpm
